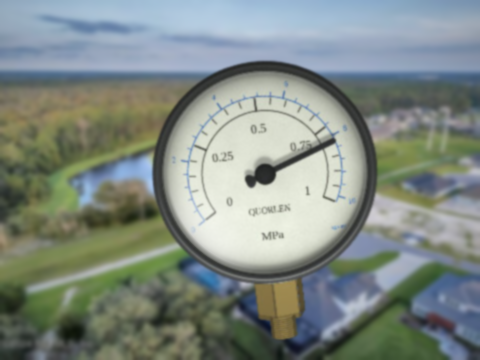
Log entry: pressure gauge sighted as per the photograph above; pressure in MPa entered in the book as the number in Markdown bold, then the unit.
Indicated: **0.8** MPa
